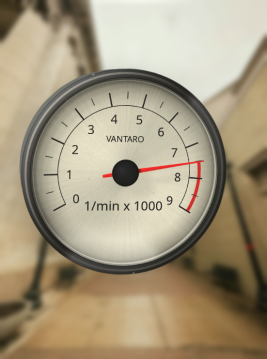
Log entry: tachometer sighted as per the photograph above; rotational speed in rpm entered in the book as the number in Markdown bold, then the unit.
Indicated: **7500** rpm
